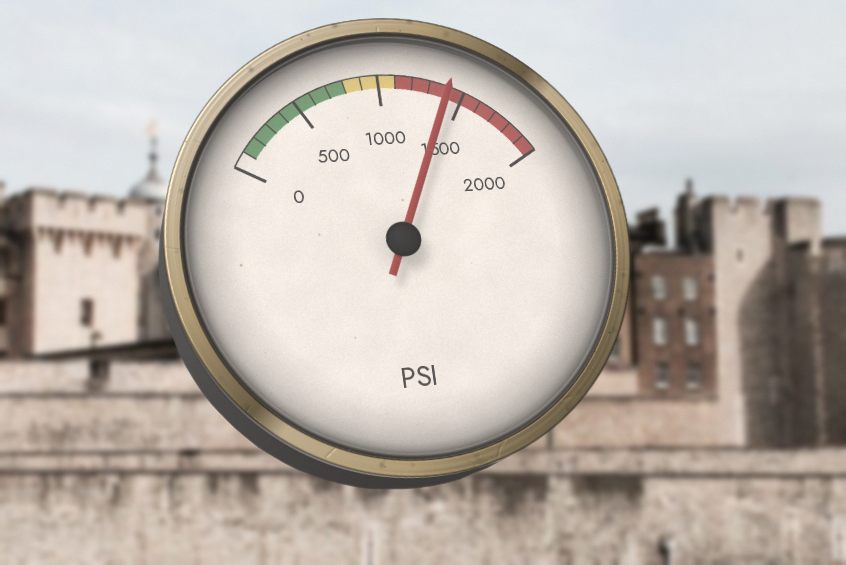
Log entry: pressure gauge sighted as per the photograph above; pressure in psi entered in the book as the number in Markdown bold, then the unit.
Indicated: **1400** psi
